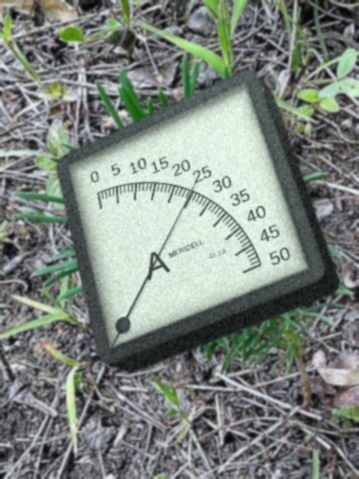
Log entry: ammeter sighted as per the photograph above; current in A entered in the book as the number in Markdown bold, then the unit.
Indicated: **25** A
